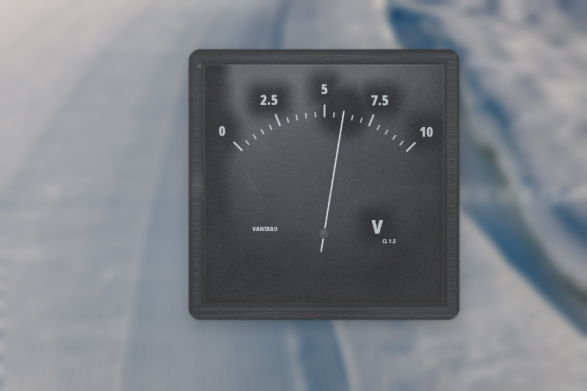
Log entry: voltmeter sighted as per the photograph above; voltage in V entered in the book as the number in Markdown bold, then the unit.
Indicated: **6** V
